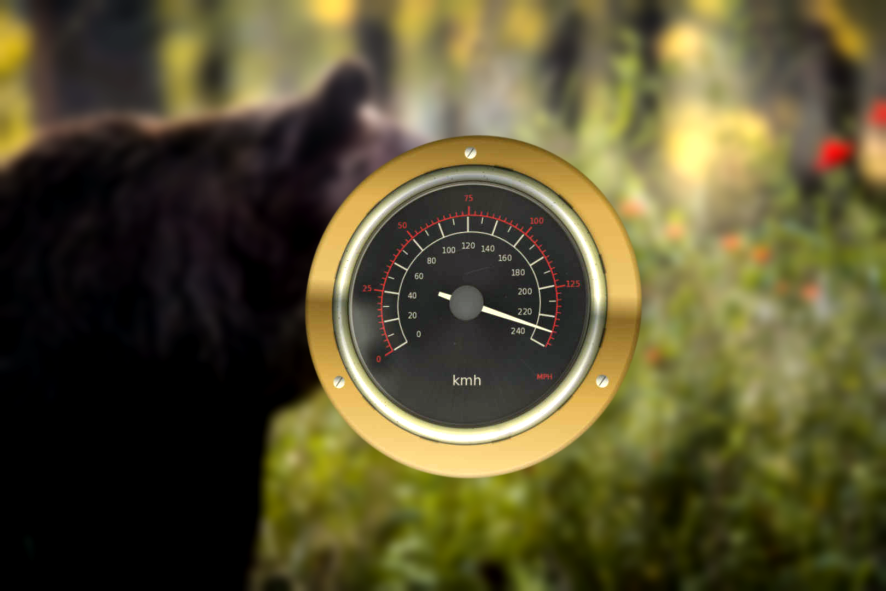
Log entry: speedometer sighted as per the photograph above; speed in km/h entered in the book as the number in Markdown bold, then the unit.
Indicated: **230** km/h
